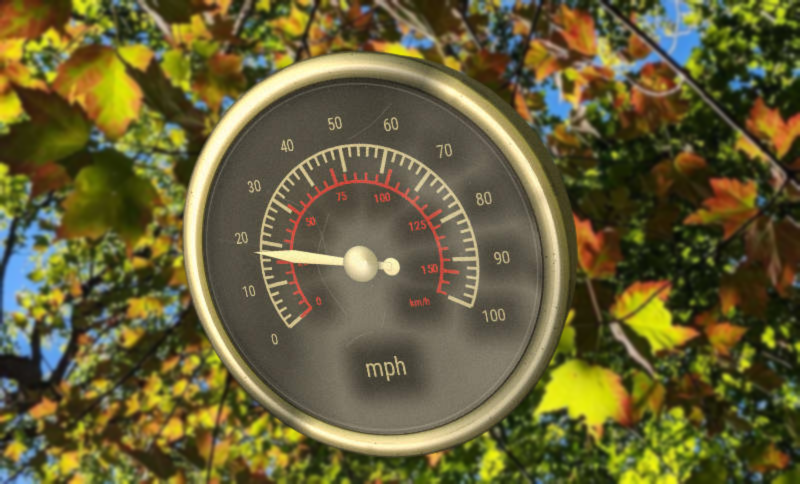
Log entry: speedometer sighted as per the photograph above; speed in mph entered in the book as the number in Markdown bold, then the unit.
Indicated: **18** mph
